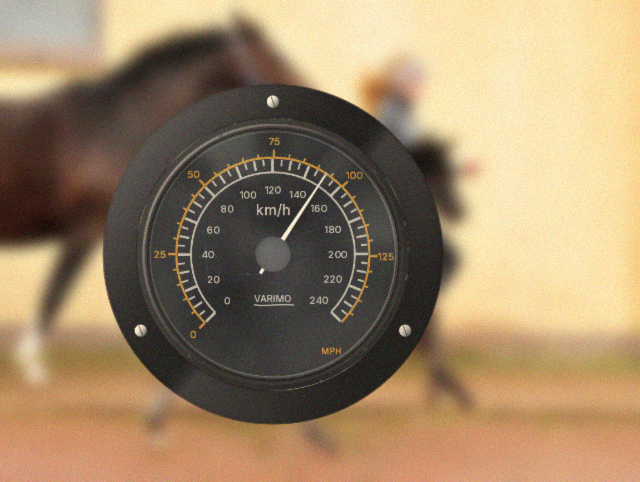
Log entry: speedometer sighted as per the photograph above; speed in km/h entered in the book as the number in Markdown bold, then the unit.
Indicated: **150** km/h
